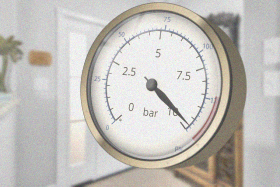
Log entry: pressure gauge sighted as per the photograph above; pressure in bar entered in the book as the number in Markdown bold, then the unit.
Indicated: **9.75** bar
